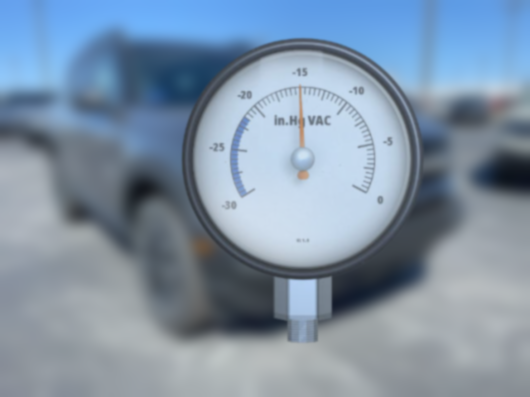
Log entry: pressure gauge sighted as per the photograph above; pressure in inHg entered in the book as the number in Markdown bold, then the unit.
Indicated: **-15** inHg
